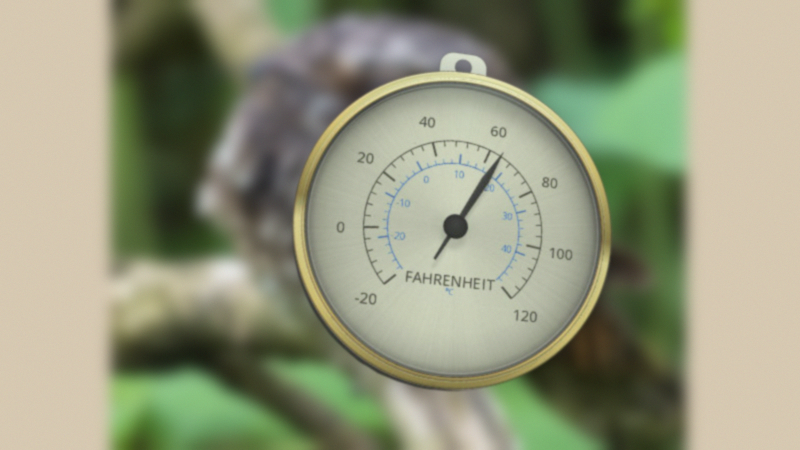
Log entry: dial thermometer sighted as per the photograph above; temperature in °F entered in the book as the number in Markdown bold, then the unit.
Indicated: **64** °F
